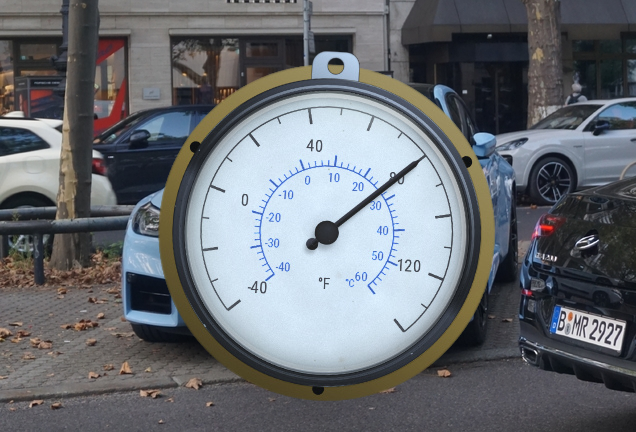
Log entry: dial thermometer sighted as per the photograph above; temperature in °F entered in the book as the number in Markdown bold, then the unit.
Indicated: **80** °F
